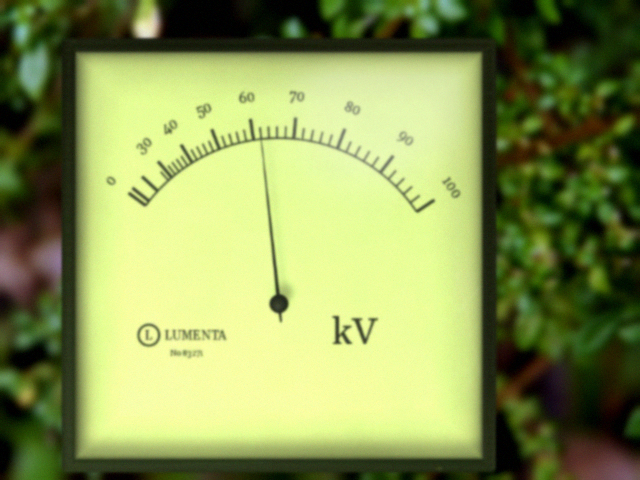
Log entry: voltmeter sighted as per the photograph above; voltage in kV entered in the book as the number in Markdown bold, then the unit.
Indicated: **62** kV
